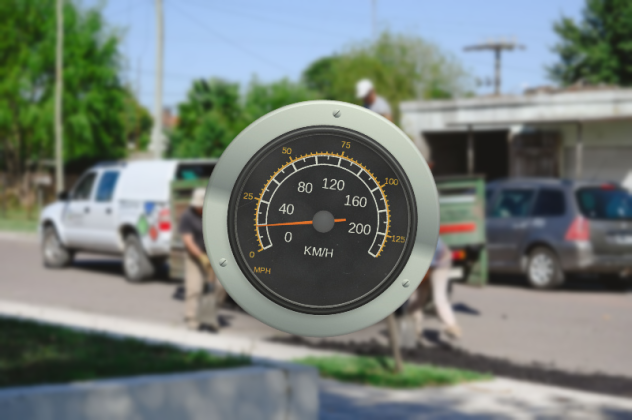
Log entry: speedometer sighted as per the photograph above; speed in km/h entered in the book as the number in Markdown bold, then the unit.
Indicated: **20** km/h
